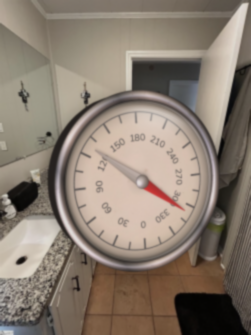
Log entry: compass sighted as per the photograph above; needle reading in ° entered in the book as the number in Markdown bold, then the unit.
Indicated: **307.5** °
